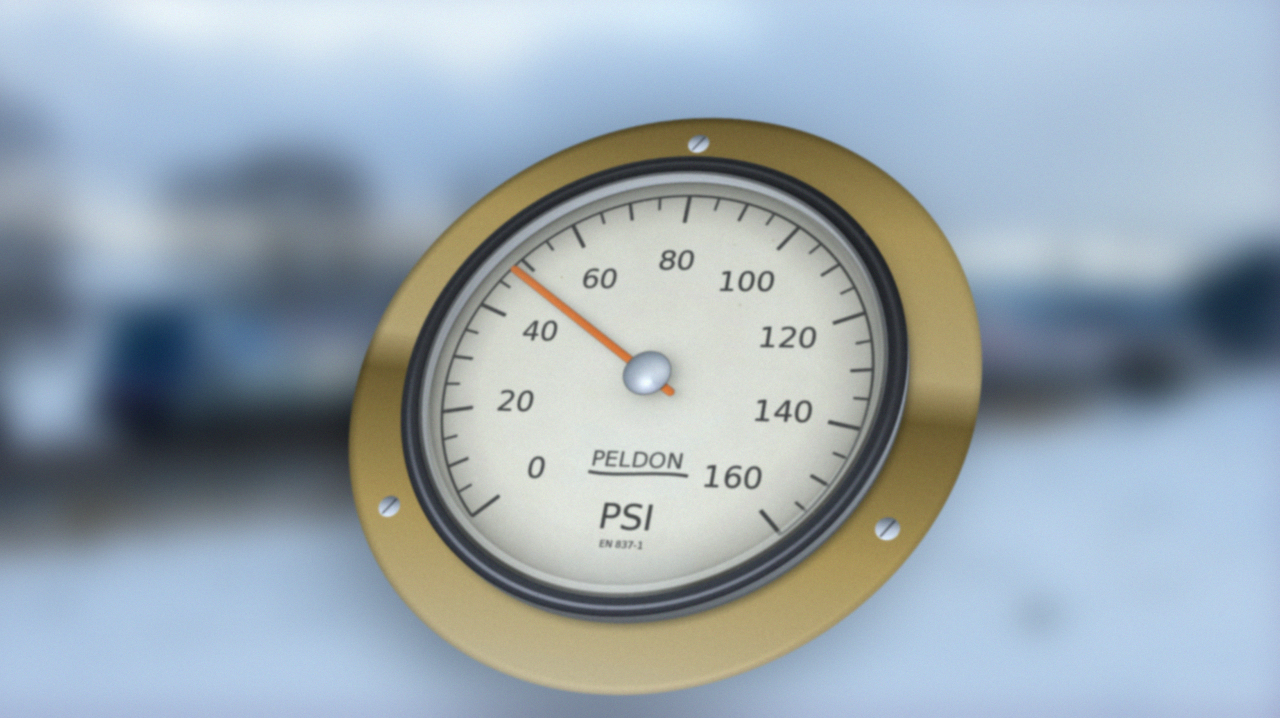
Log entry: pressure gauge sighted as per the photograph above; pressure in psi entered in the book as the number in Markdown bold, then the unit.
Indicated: **47.5** psi
